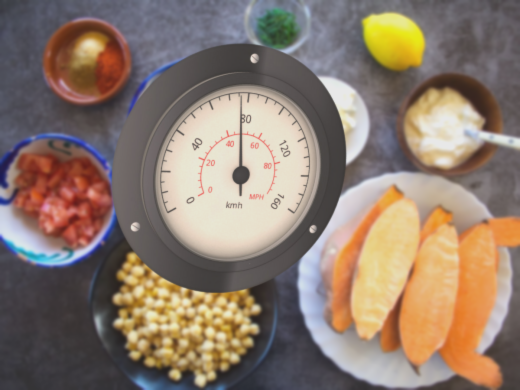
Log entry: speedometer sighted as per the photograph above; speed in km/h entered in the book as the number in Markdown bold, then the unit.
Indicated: **75** km/h
